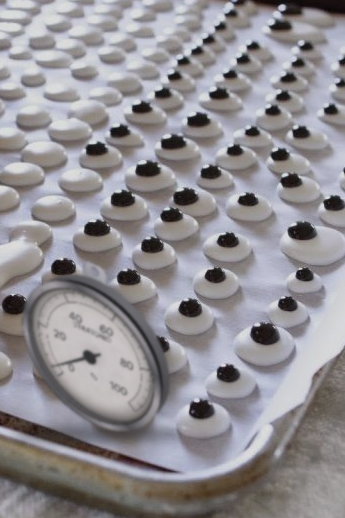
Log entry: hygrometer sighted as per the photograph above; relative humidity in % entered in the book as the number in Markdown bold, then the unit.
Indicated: **4** %
